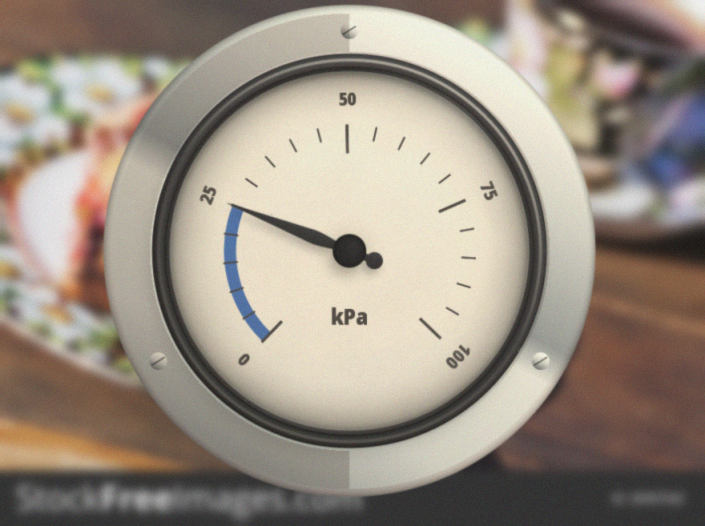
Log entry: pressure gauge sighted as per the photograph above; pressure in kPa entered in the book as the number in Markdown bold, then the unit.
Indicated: **25** kPa
